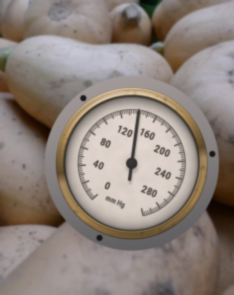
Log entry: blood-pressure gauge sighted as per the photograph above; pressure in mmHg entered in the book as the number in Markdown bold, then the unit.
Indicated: **140** mmHg
